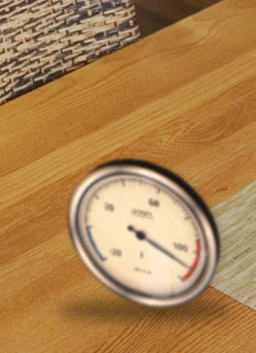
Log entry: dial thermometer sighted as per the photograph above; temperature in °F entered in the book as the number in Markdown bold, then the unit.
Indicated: **110** °F
